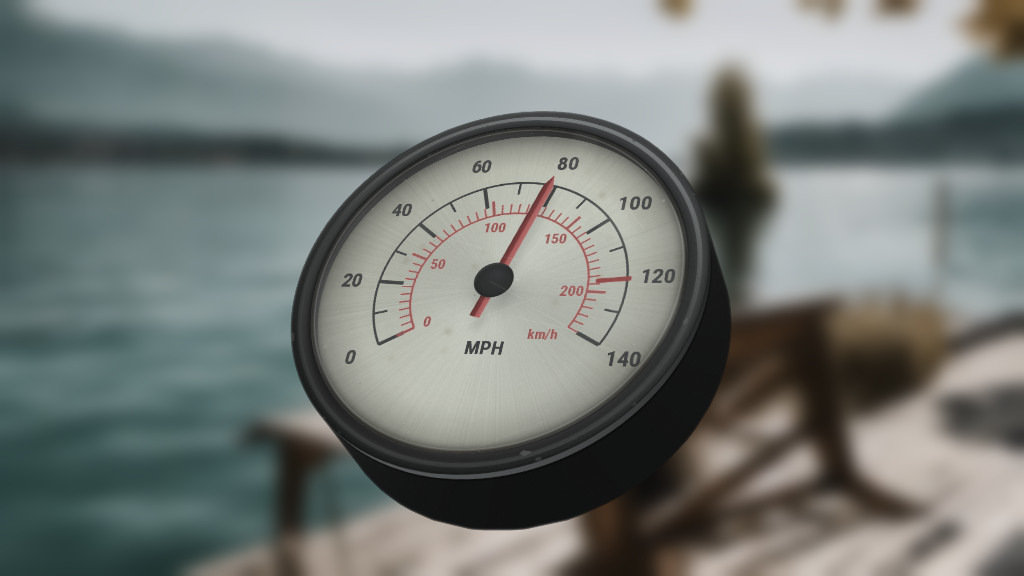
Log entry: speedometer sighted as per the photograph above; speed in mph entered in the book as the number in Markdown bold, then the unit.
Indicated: **80** mph
